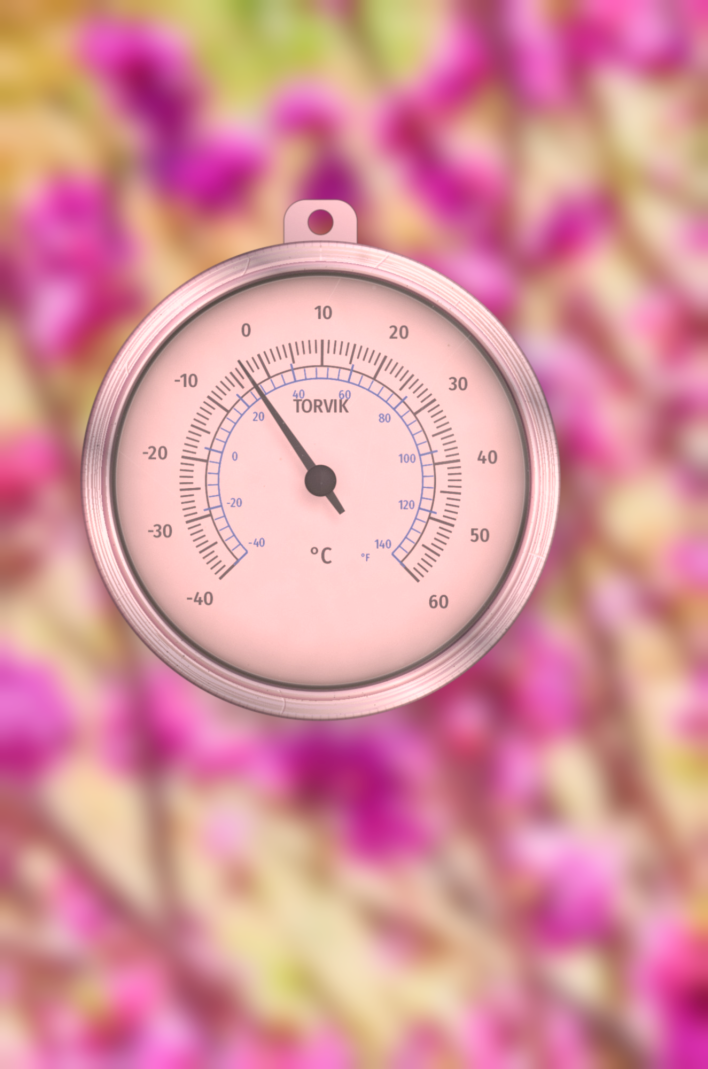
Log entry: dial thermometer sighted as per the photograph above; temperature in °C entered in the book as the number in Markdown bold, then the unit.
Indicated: **-3** °C
